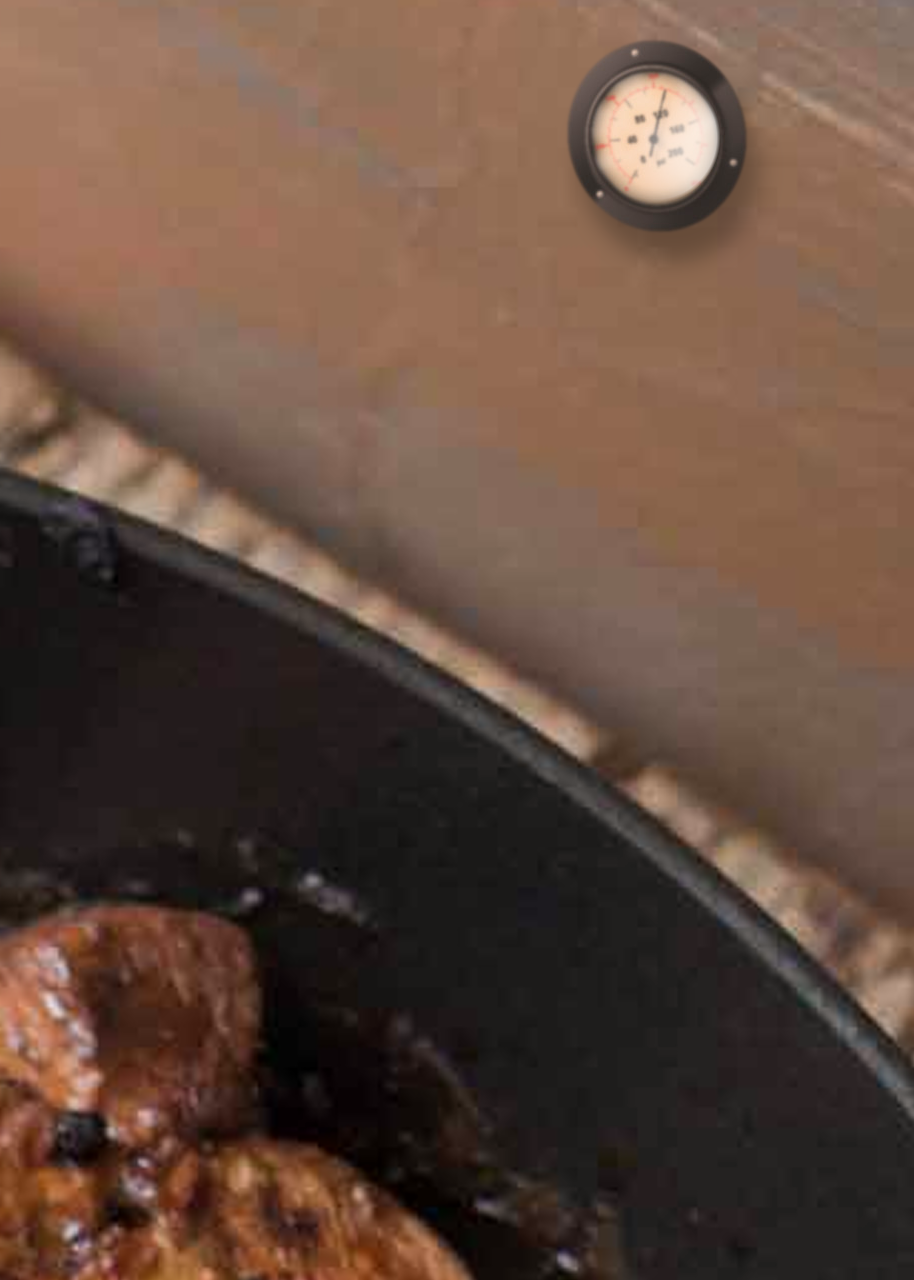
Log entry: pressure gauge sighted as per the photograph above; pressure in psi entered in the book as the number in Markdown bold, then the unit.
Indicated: **120** psi
